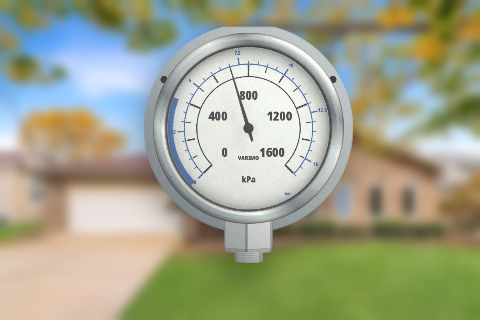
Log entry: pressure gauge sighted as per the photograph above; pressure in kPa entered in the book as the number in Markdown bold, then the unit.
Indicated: **700** kPa
